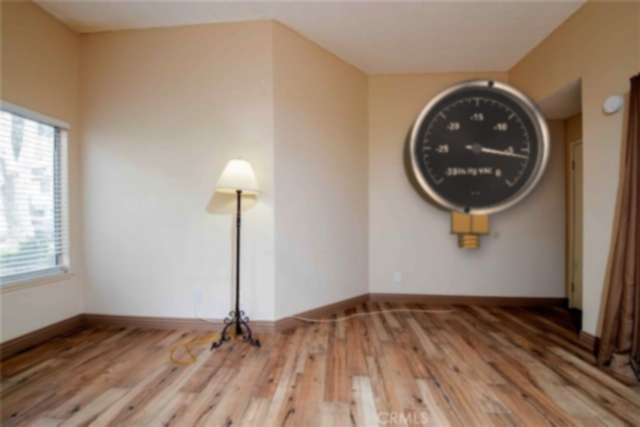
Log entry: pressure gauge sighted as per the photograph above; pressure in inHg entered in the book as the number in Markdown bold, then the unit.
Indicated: **-4** inHg
